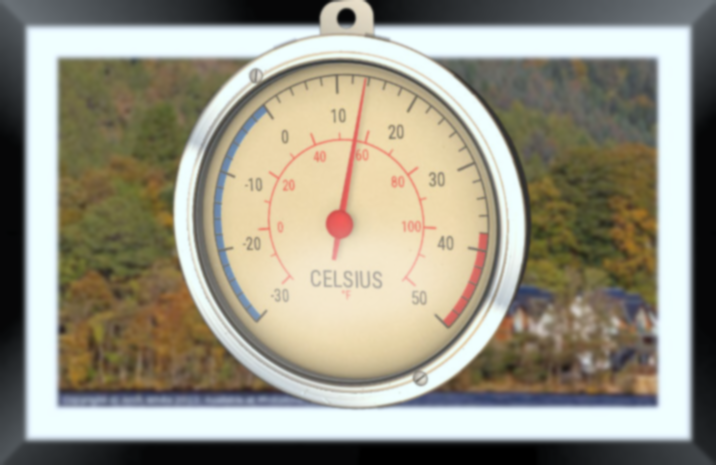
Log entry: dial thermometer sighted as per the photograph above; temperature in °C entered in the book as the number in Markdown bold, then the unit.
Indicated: **14** °C
